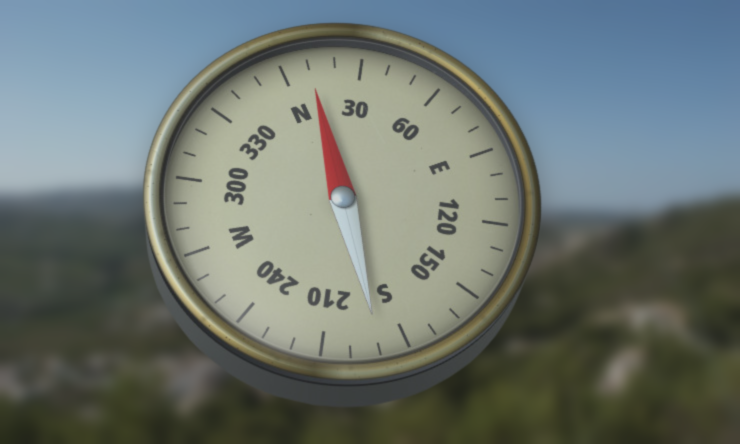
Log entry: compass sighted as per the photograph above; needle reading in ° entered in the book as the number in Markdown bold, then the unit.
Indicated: **10** °
